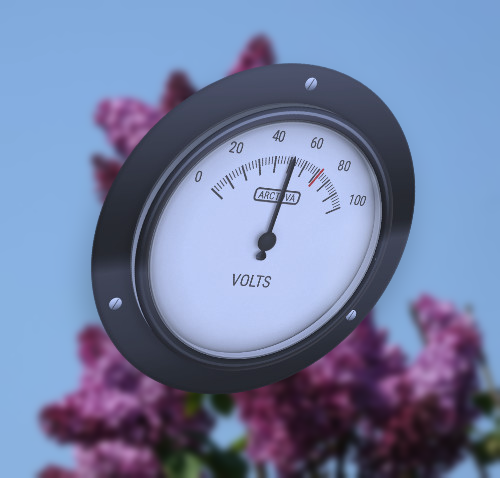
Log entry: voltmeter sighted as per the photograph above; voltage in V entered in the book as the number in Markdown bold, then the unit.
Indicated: **50** V
